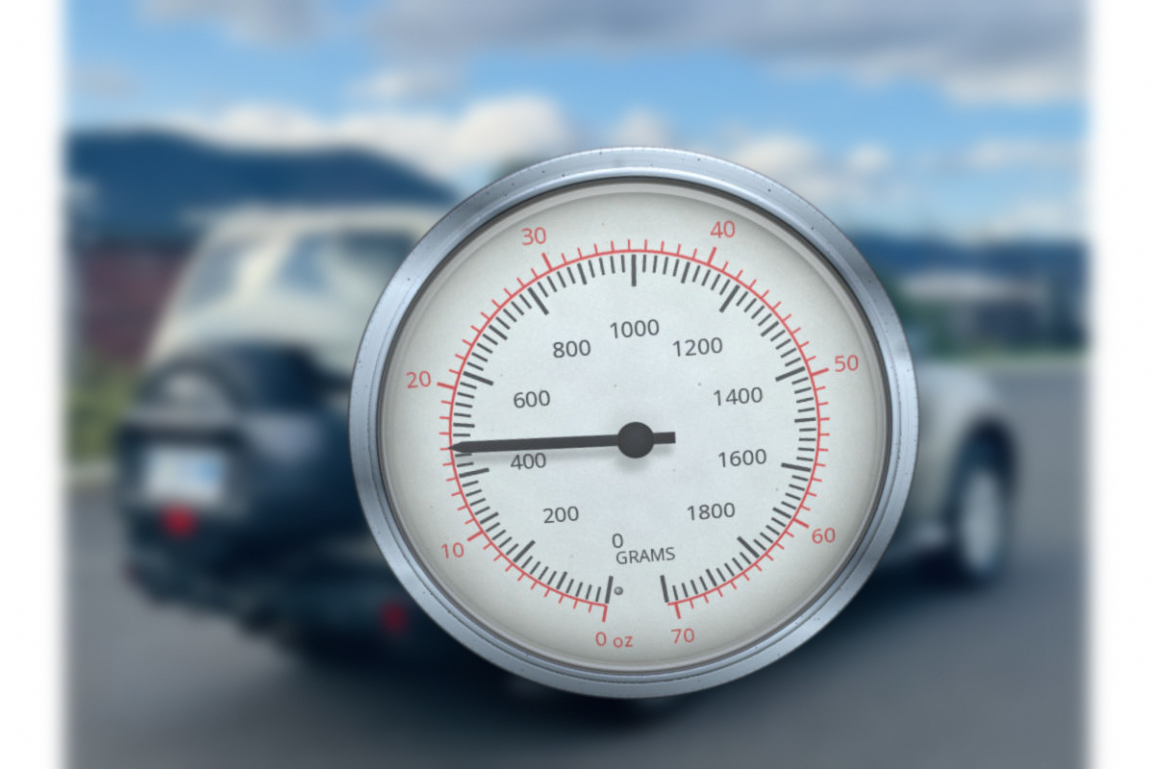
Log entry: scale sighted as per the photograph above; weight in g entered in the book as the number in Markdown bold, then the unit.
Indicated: **460** g
